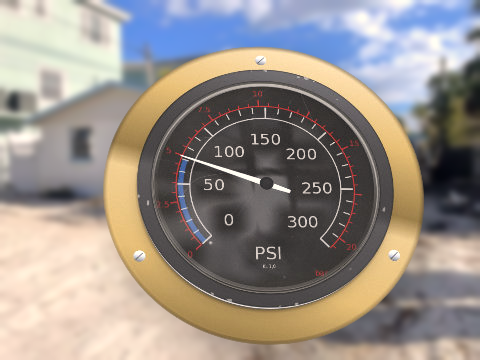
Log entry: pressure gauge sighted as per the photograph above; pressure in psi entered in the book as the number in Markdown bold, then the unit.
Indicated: **70** psi
